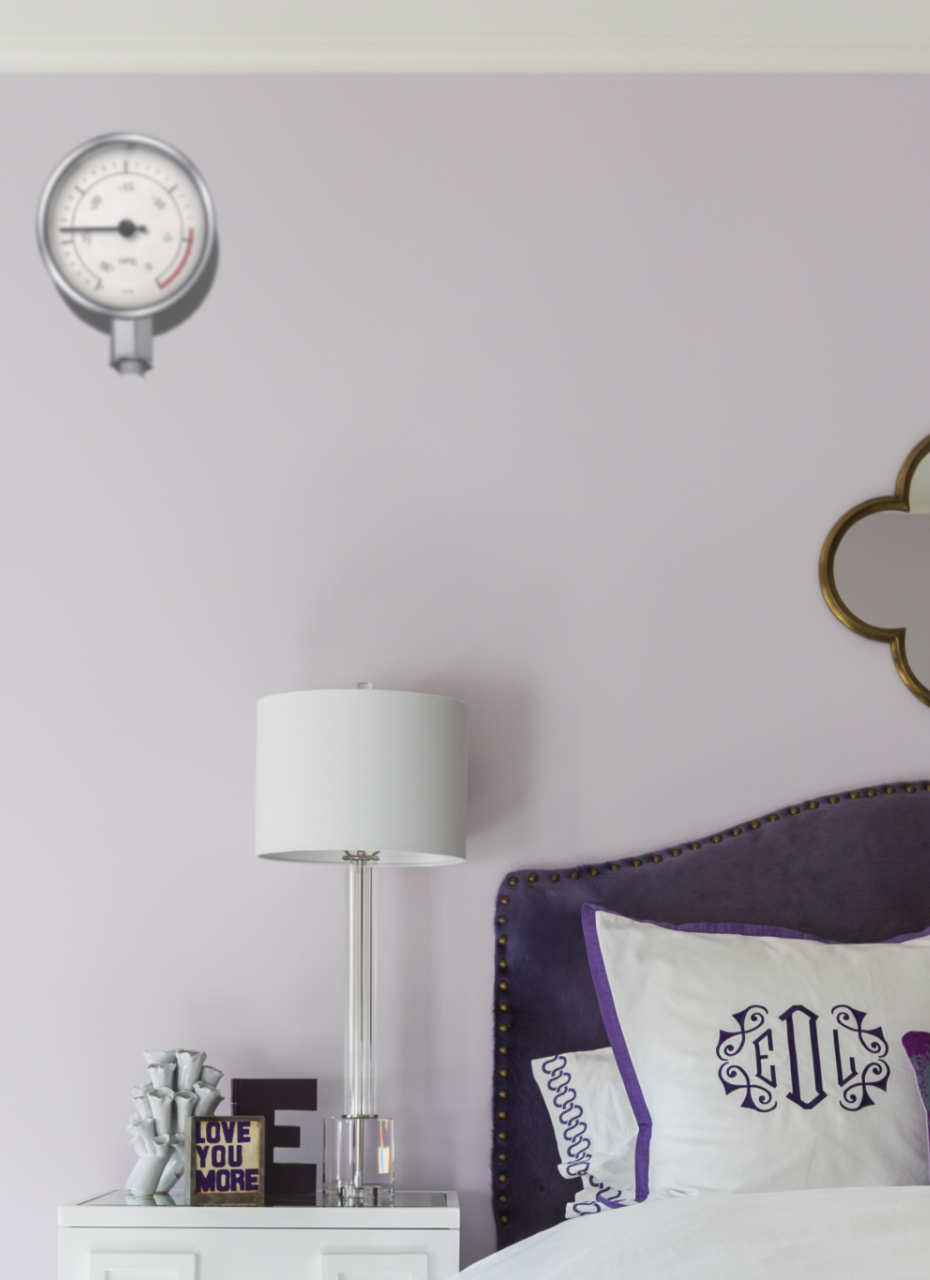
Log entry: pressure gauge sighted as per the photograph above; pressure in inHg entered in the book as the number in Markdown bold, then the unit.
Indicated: **-24** inHg
